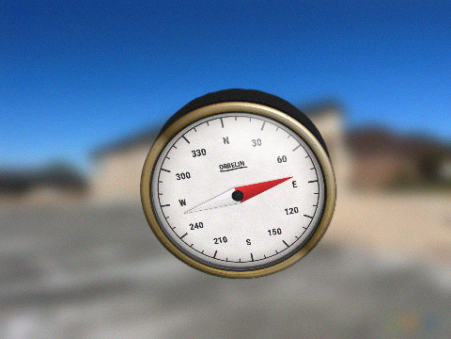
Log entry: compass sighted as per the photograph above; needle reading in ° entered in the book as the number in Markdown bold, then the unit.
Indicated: **80** °
